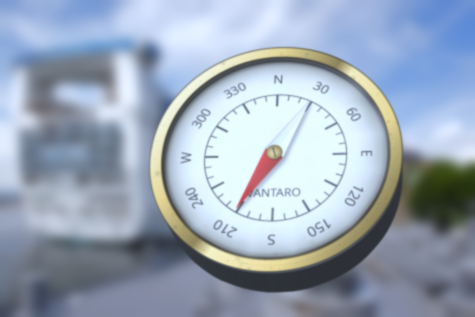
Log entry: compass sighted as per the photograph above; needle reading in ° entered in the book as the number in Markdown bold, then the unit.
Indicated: **210** °
